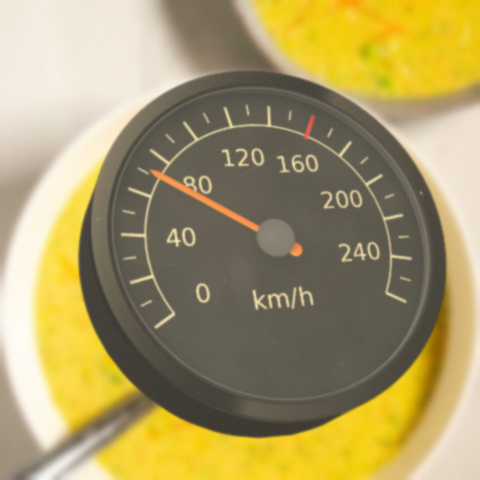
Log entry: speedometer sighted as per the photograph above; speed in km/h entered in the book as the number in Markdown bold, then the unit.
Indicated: **70** km/h
